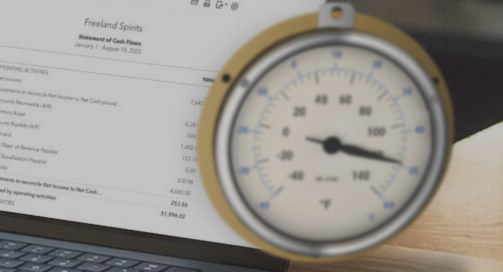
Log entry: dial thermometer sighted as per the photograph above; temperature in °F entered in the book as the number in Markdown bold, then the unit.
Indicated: **120** °F
